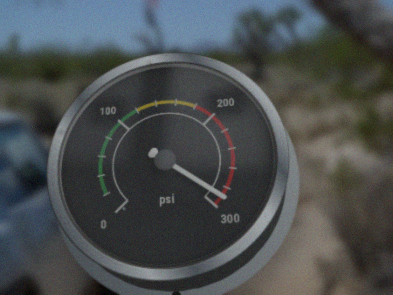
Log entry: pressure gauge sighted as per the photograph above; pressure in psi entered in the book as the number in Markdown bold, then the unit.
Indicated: **290** psi
